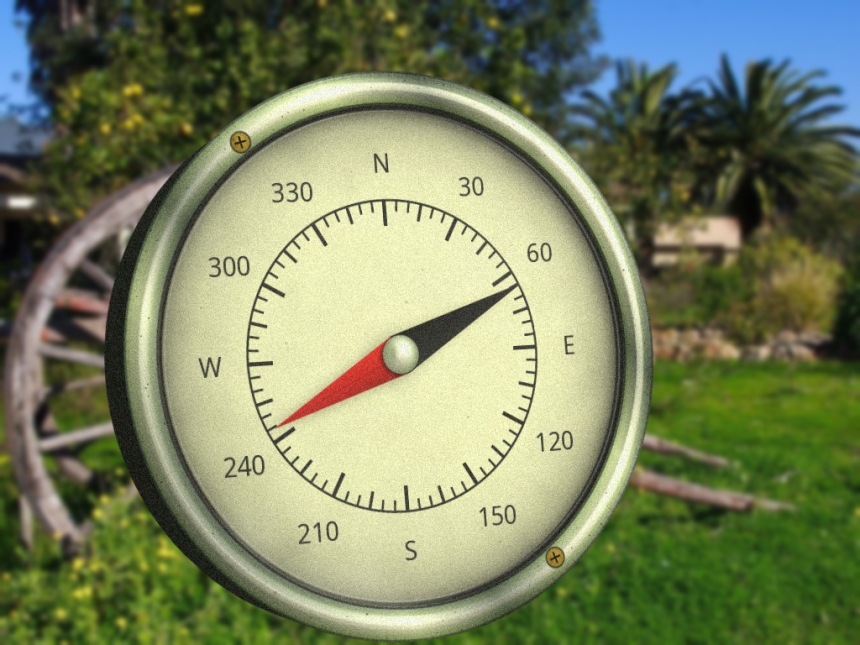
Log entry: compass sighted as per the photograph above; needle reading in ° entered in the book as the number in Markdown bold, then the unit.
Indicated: **245** °
